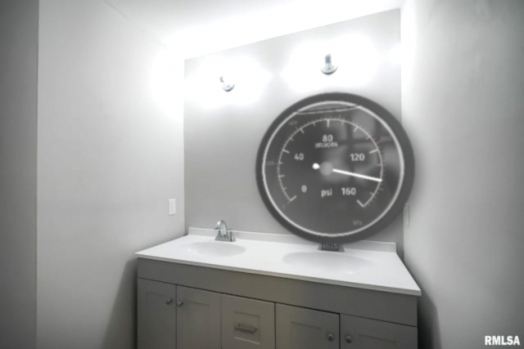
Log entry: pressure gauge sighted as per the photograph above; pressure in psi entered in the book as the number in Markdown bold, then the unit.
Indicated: **140** psi
